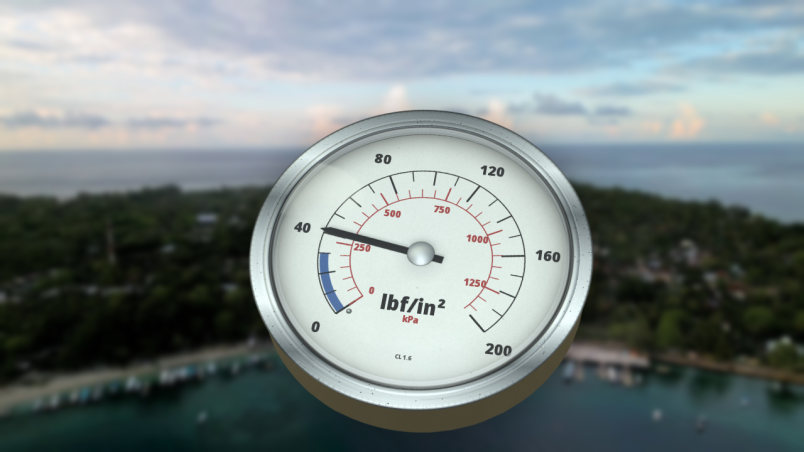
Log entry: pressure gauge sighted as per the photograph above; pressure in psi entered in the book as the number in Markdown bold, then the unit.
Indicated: **40** psi
